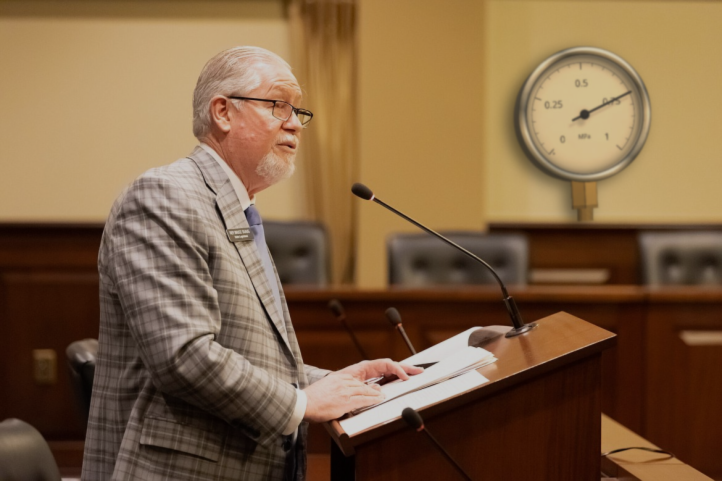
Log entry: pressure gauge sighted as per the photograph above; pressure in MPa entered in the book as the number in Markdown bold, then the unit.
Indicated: **0.75** MPa
